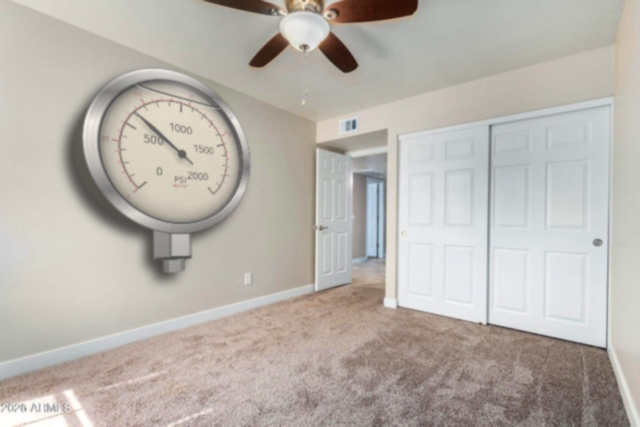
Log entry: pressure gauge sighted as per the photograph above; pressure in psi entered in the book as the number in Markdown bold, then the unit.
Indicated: **600** psi
